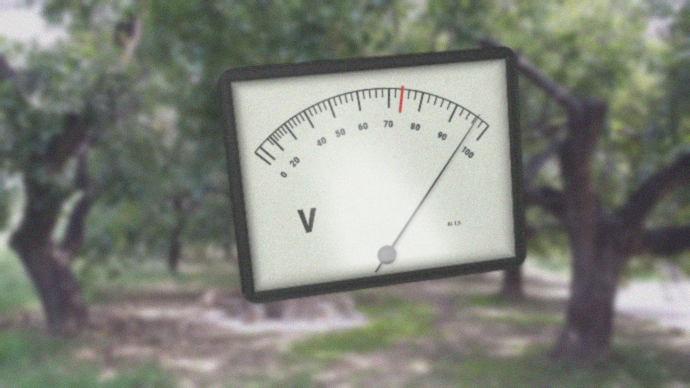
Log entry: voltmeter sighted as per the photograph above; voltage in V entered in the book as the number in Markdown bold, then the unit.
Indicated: **96** V
